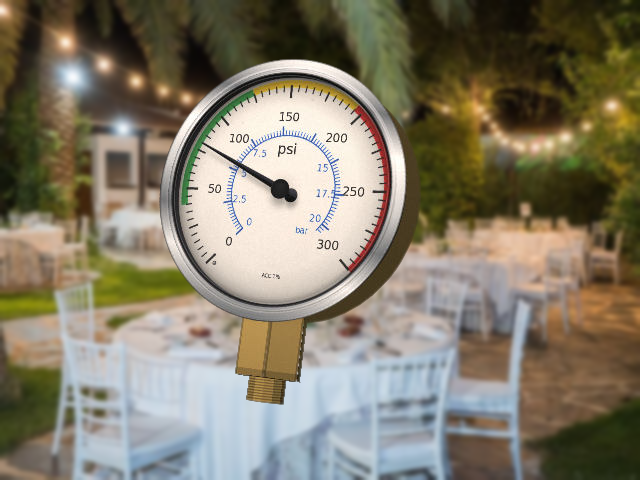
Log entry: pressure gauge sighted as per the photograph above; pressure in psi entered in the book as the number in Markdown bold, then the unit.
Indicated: **80** psi
